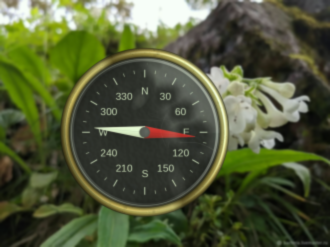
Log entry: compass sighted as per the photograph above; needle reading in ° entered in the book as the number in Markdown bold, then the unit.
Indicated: **95** °
